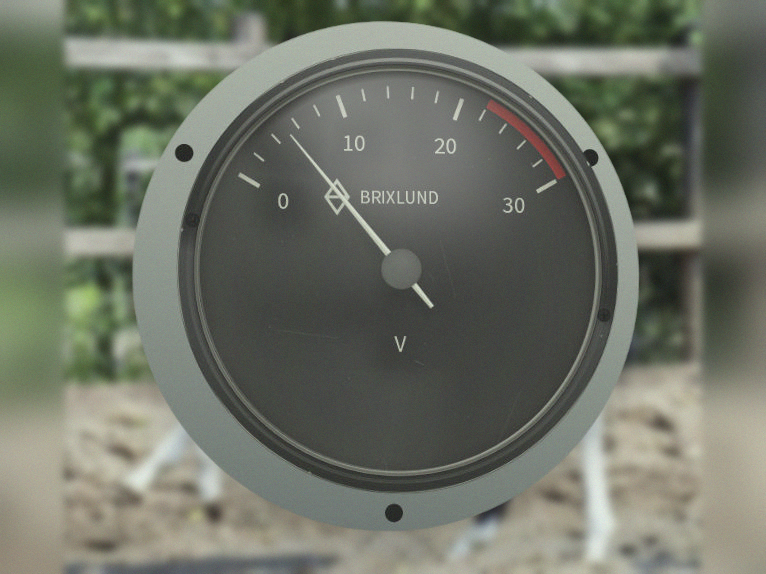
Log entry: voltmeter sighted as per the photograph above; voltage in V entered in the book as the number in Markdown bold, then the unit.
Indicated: **5** V
